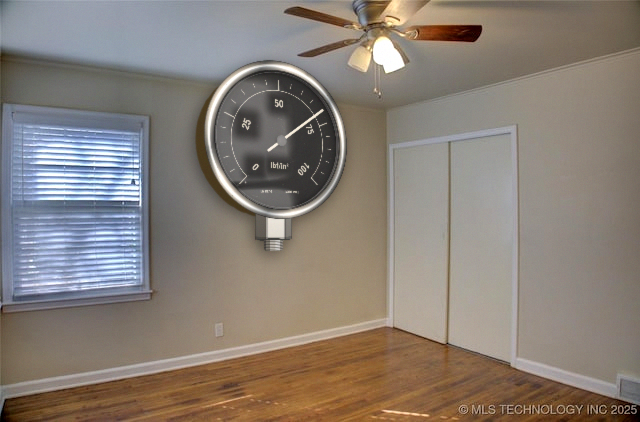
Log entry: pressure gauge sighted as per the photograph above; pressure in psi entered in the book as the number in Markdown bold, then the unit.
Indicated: **70** psi
